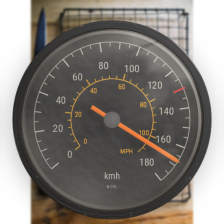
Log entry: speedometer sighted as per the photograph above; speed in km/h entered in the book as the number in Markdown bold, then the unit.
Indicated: **167.5** km/h
